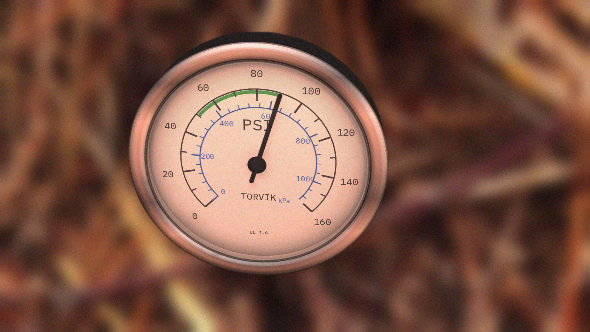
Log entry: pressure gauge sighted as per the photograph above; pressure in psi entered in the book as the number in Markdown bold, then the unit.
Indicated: **90** psi
